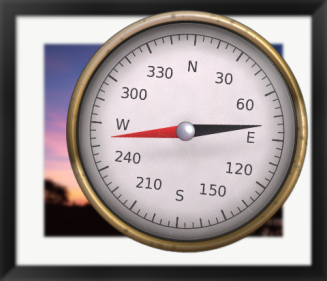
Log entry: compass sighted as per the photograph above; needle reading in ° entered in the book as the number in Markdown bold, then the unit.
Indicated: **260** °
